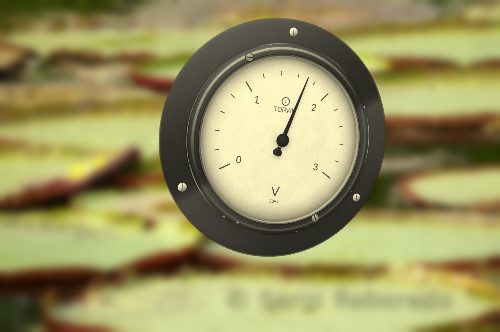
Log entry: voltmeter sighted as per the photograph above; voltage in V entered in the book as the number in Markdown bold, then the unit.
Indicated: **1.7** V
